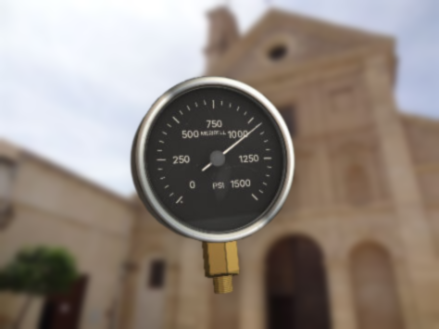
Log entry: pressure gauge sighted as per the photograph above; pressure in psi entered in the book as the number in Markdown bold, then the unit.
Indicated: **1050** psi
